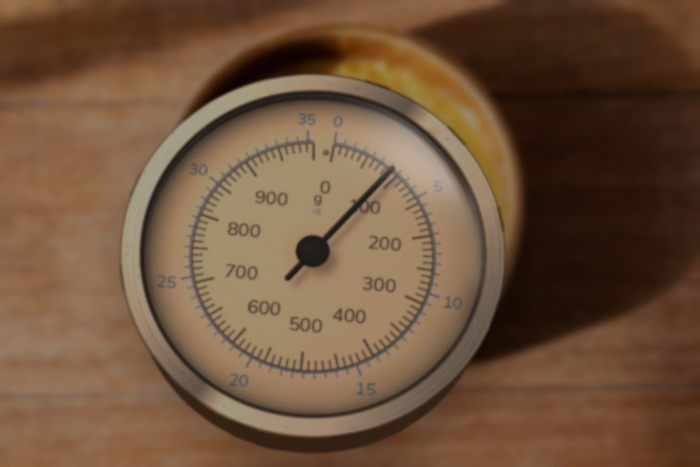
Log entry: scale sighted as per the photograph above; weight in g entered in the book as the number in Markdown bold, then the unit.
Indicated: **90** g
